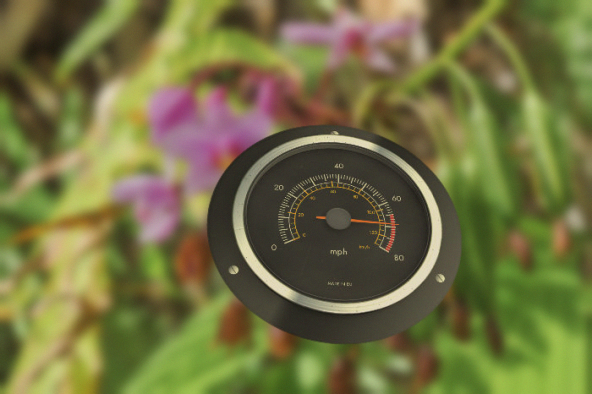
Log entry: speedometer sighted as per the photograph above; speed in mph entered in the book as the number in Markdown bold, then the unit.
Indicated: **70** mph
